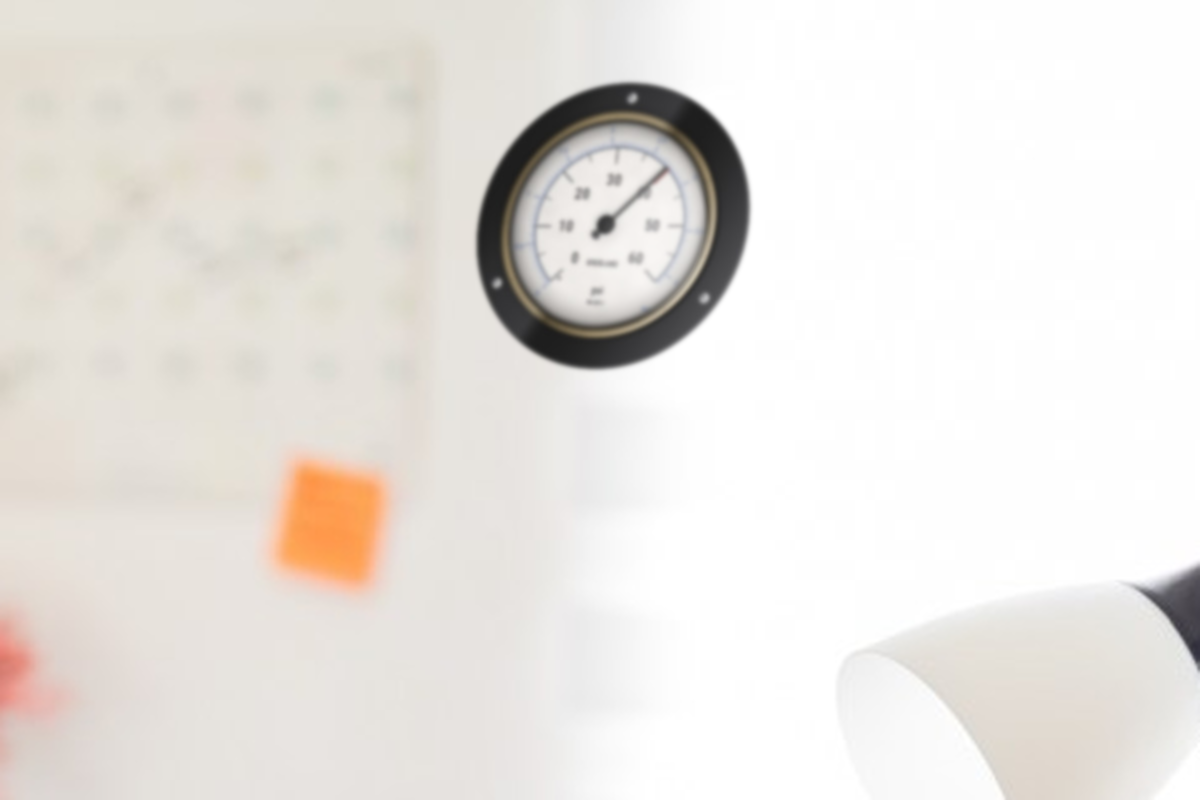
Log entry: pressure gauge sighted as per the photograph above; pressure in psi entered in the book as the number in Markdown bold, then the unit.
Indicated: **40** psi
